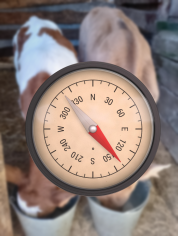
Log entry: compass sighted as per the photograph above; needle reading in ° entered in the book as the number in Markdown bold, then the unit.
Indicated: **140** °
